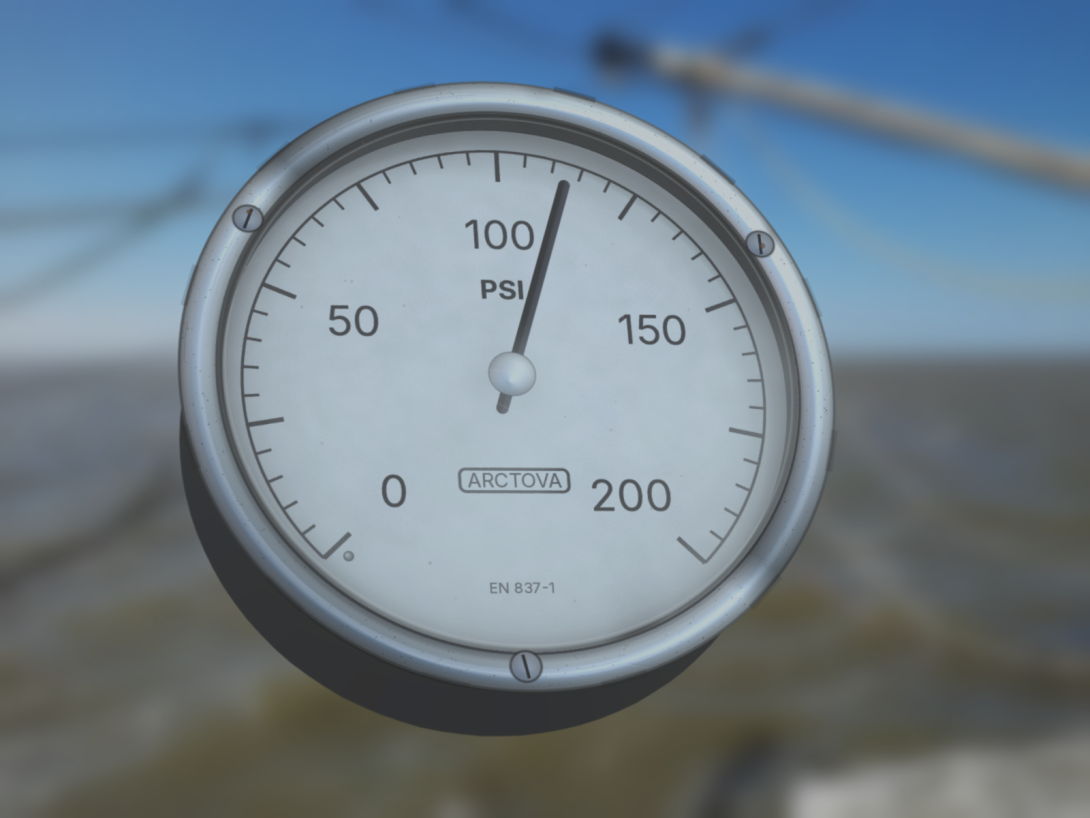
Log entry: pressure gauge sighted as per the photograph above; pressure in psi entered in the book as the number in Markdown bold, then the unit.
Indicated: **112.5** psi
